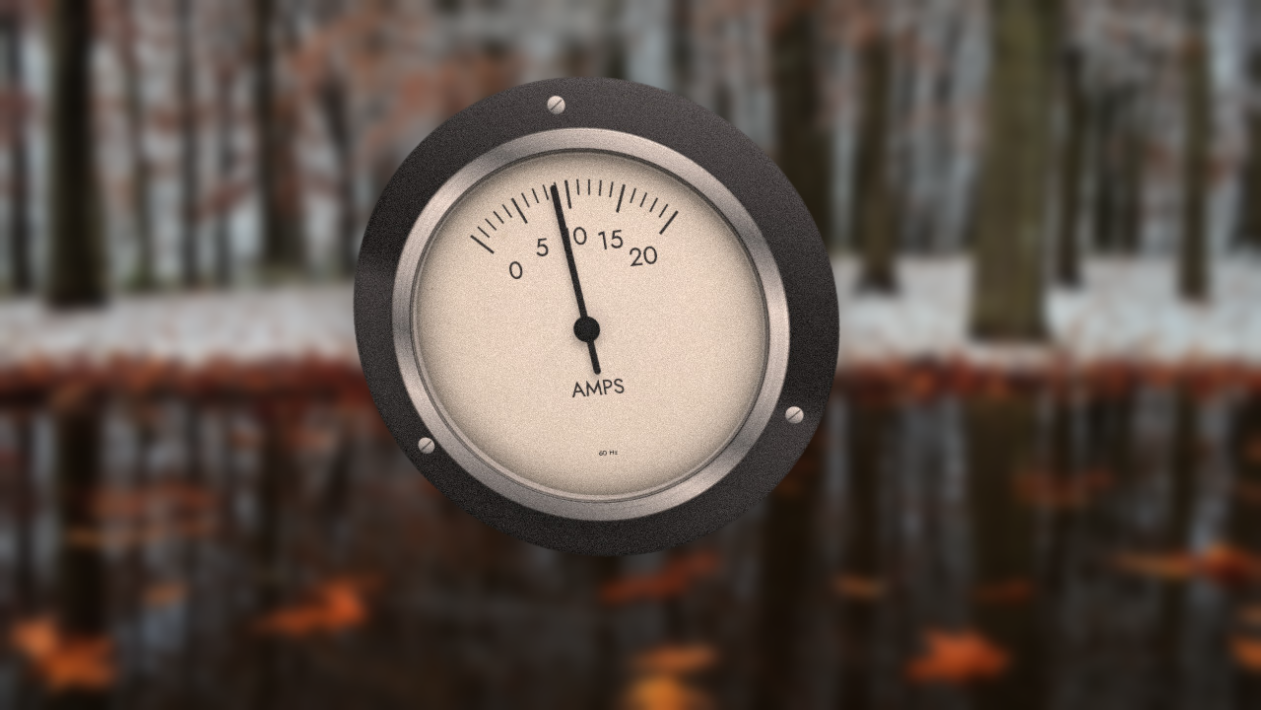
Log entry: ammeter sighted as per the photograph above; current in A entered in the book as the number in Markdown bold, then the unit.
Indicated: **9** A
